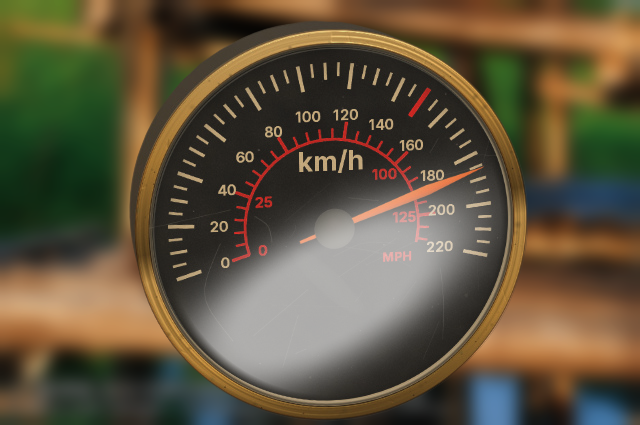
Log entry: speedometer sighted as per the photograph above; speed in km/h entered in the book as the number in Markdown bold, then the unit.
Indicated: **185** km/h
